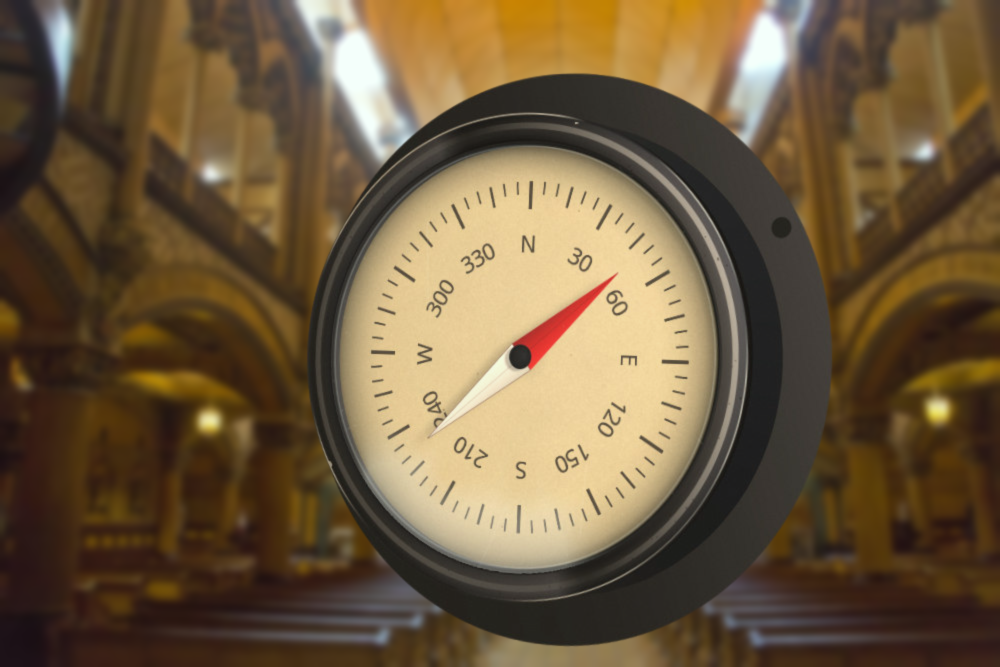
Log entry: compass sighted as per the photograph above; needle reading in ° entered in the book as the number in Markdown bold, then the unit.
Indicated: **50** °
